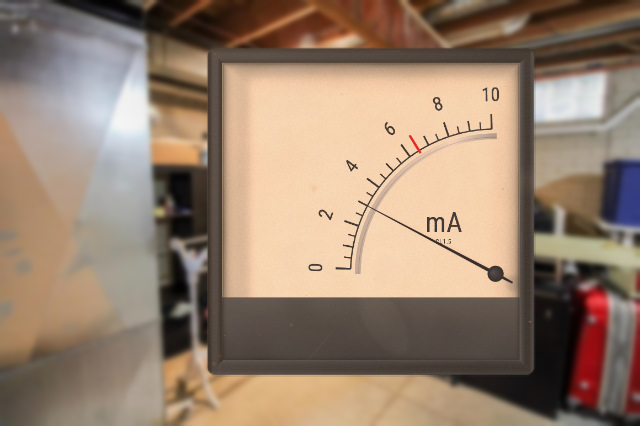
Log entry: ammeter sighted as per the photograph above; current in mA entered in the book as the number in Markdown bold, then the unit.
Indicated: **3** mA
